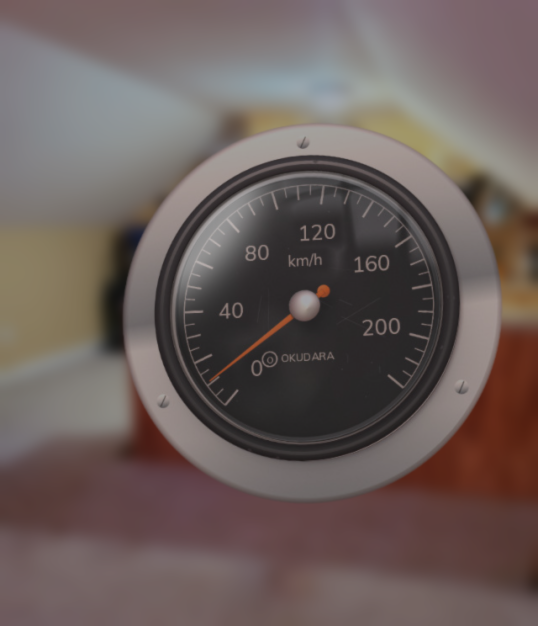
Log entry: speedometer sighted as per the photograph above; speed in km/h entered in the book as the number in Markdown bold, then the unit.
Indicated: **10** km/h
